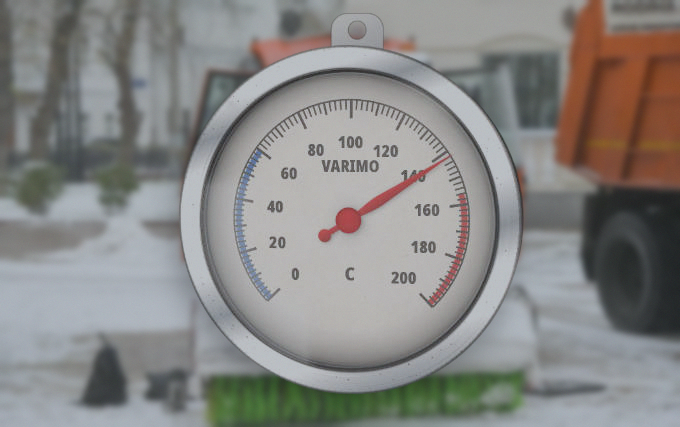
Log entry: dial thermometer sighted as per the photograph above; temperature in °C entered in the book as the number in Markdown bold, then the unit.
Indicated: **142** °C
